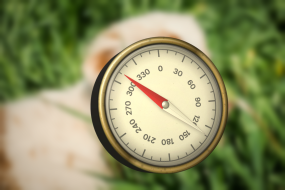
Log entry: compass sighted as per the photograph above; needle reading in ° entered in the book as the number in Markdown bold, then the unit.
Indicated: **310** °
